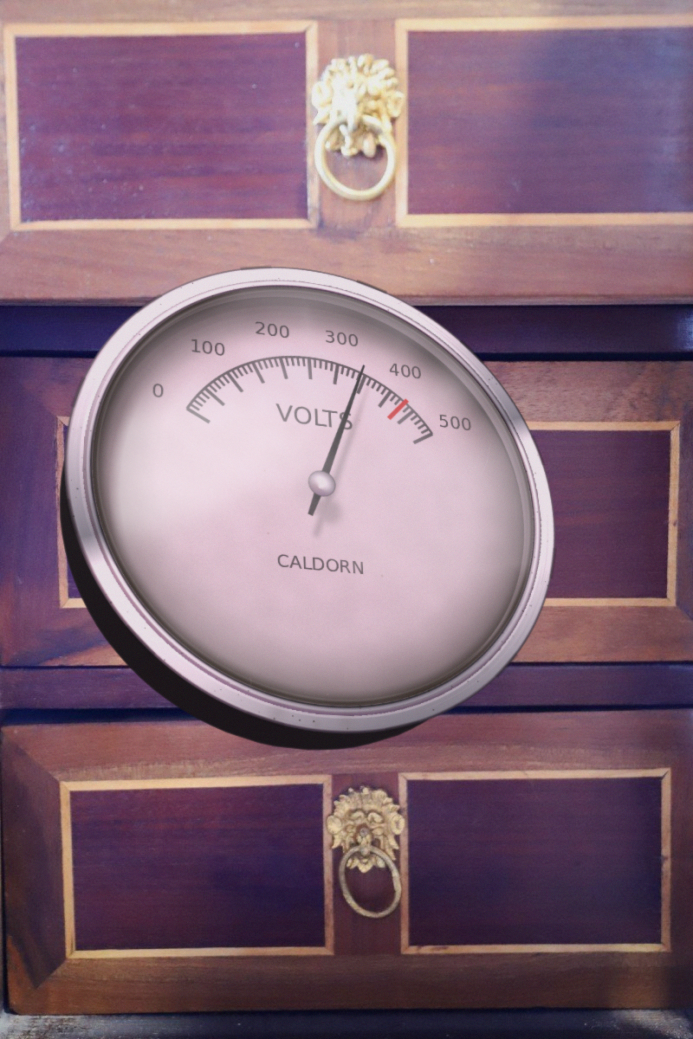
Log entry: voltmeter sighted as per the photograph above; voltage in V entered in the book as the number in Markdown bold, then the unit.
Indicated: **340** V
